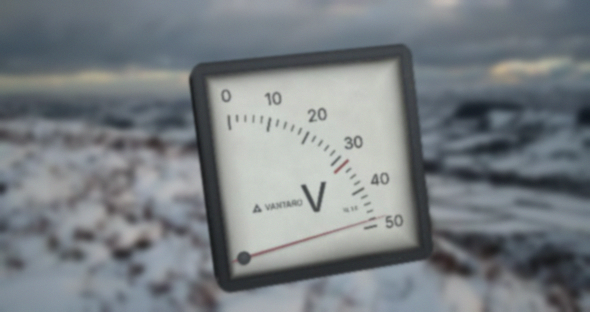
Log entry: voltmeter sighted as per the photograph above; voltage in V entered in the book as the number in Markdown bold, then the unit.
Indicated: **48** V
